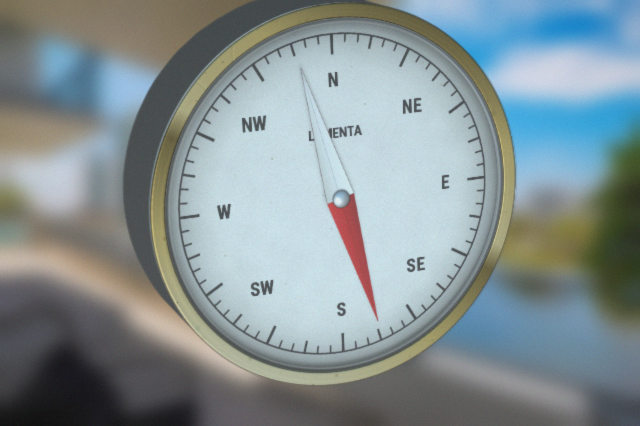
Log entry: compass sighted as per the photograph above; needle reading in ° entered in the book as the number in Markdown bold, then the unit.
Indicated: **165** °
